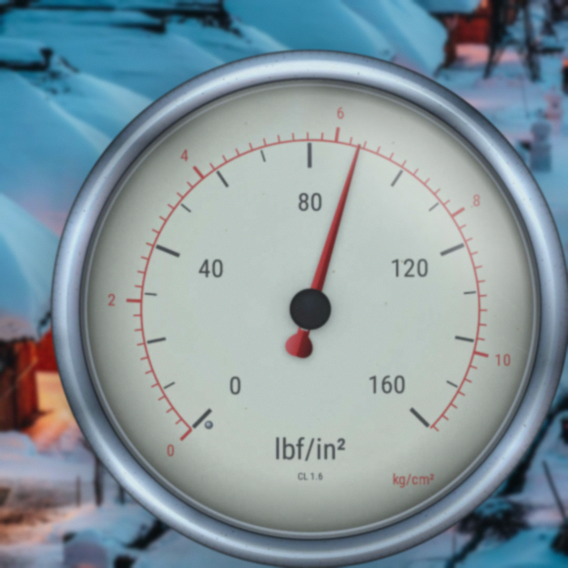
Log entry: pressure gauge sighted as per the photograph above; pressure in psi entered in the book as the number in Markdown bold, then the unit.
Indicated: **90** psi
